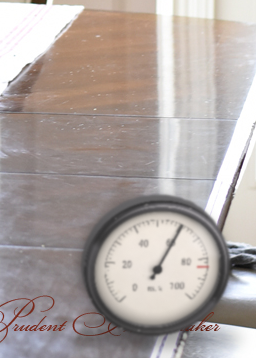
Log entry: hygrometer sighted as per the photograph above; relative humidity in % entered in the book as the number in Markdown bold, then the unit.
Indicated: **60** %
